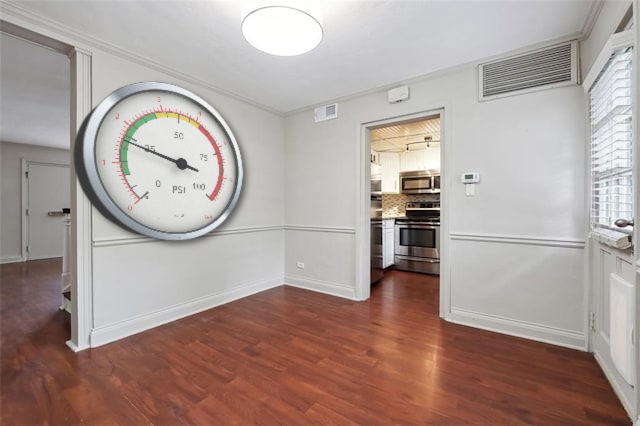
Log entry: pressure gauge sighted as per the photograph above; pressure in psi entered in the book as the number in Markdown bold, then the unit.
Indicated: **22.5** psi
